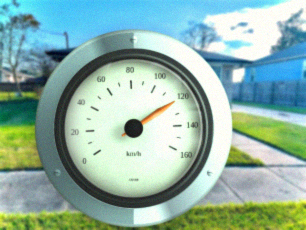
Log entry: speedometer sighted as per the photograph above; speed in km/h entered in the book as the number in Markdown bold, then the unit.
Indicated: **120** km/h
